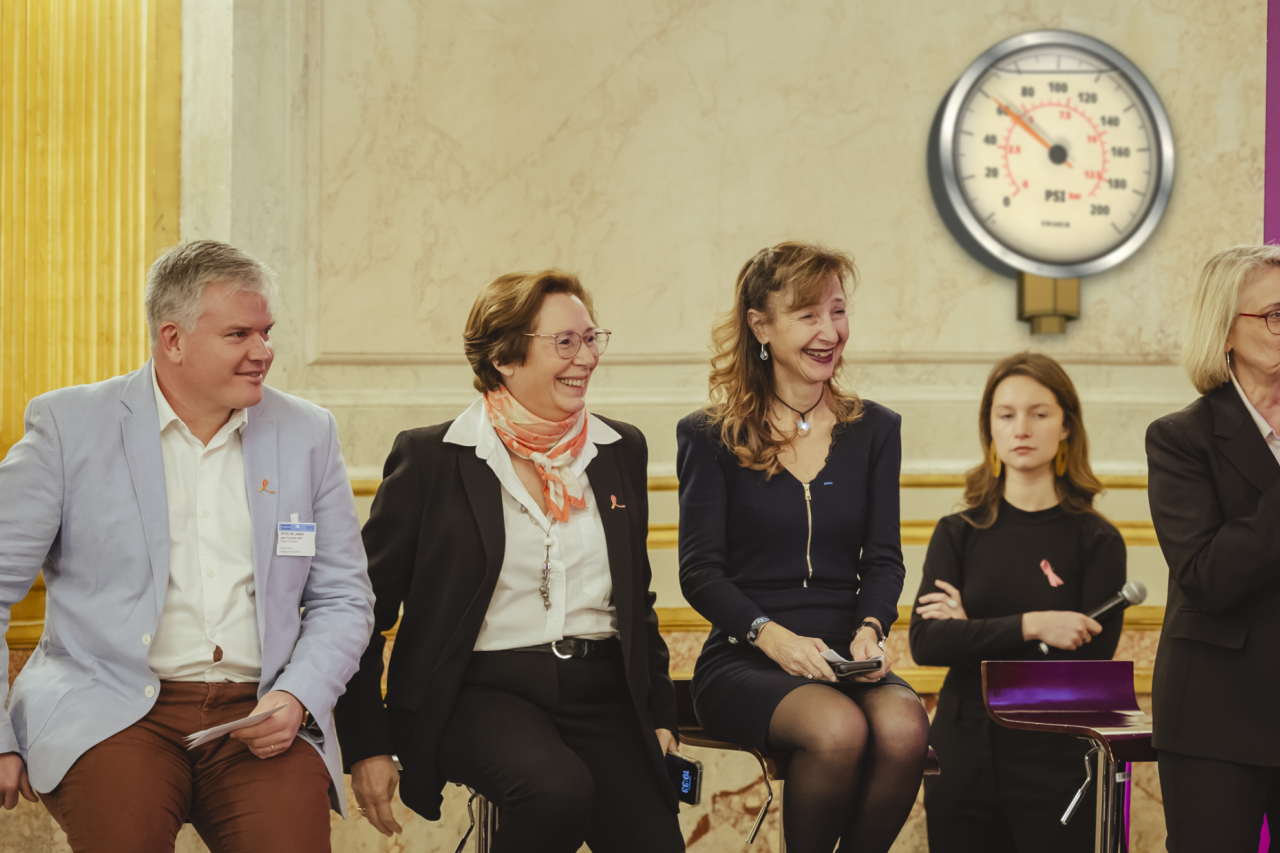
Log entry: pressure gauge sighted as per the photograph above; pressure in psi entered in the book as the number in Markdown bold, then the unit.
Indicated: **60** psi
